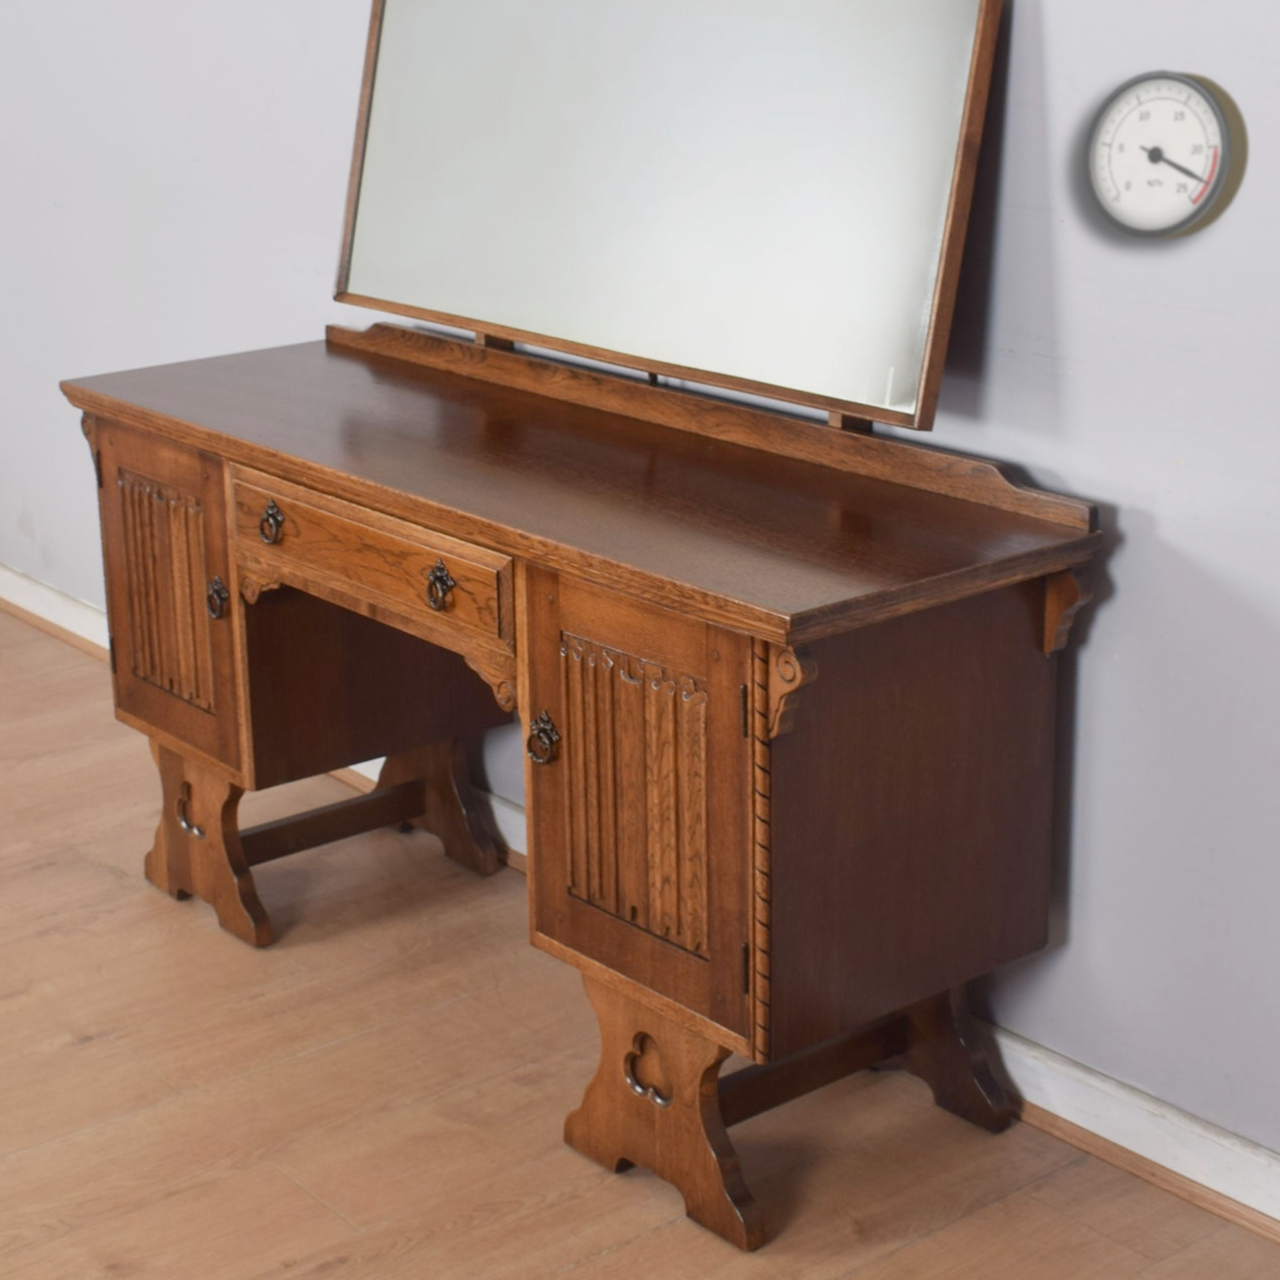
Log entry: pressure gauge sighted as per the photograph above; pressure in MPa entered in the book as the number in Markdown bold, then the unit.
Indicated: **23** MPa
